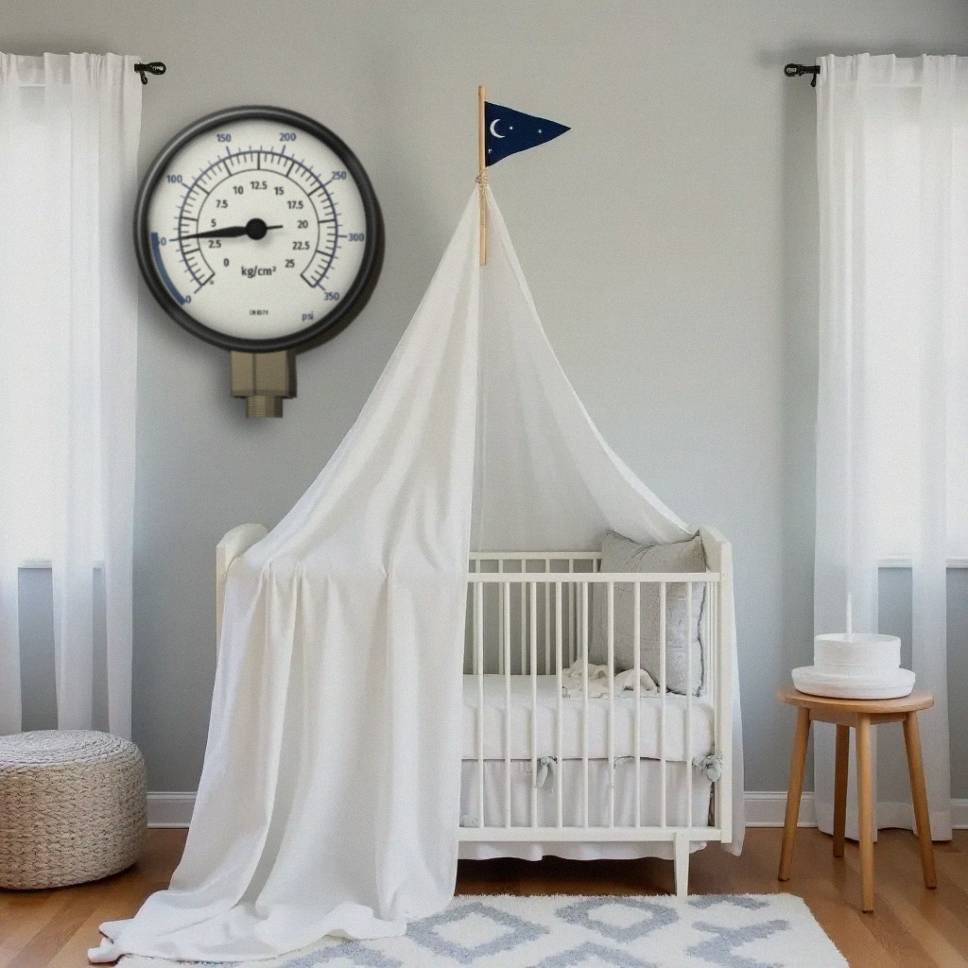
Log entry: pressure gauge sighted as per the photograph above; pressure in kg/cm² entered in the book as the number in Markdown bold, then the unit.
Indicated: **3.5** kg/cm²
